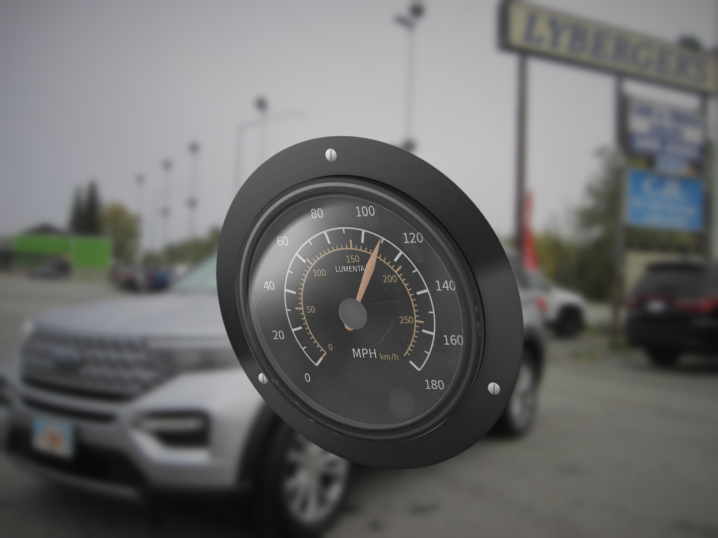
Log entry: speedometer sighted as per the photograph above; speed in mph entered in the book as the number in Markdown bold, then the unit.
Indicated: **110** mph
